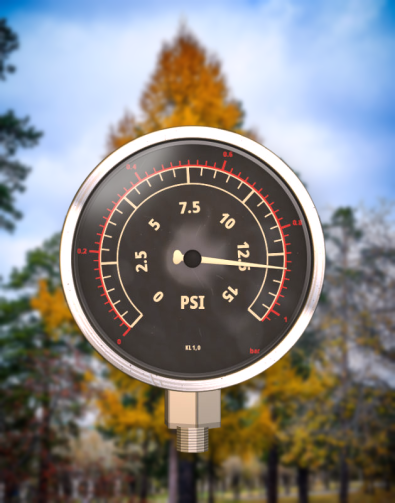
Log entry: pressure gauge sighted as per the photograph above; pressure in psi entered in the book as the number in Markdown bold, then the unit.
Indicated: **13** psi
